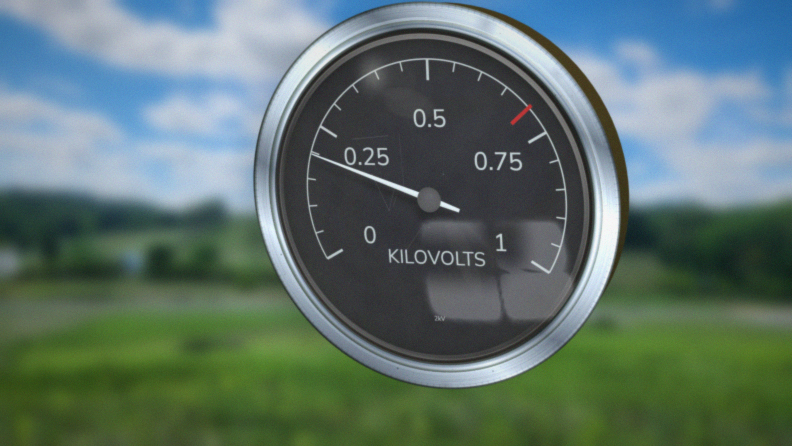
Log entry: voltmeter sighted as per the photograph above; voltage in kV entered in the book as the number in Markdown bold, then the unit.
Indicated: **0.2** kV
